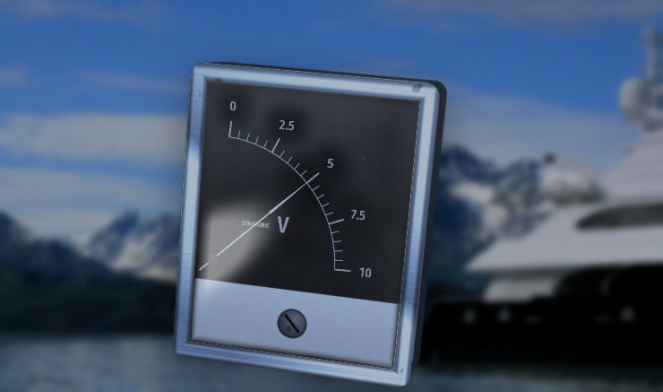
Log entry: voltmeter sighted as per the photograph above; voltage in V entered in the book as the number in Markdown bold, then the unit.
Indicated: **5** V
